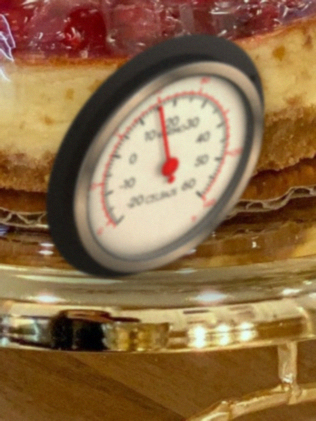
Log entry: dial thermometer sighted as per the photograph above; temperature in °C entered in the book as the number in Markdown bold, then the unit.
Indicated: **15** °C
